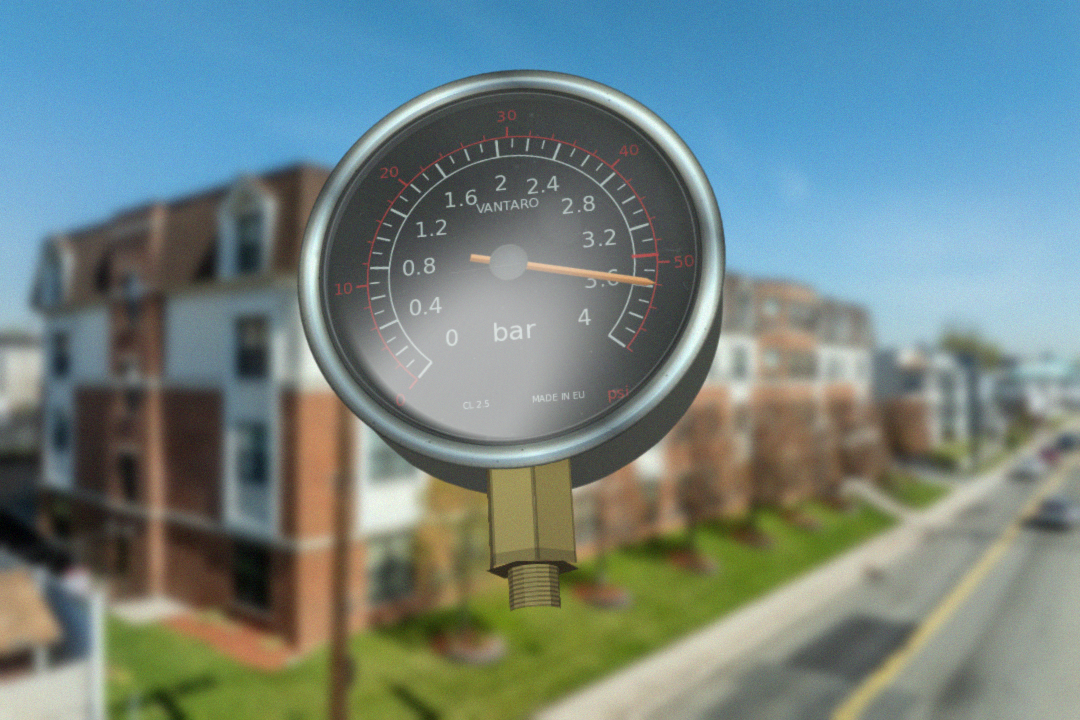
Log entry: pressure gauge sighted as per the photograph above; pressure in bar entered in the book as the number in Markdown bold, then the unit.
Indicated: **3.6** bar
